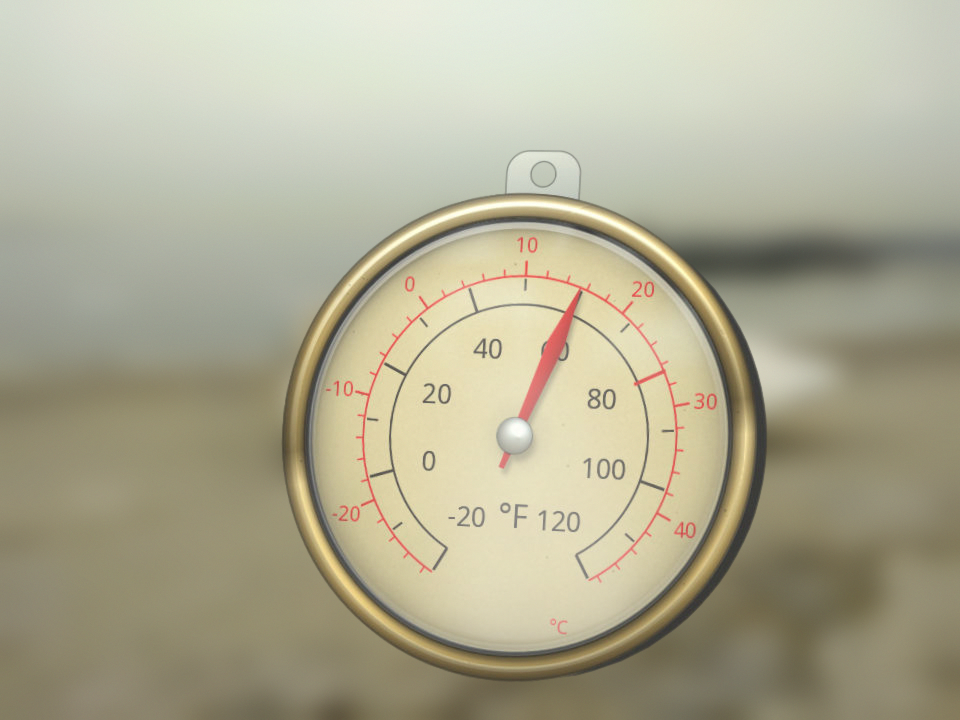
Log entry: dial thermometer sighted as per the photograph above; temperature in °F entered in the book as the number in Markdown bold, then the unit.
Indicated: **60** °F
